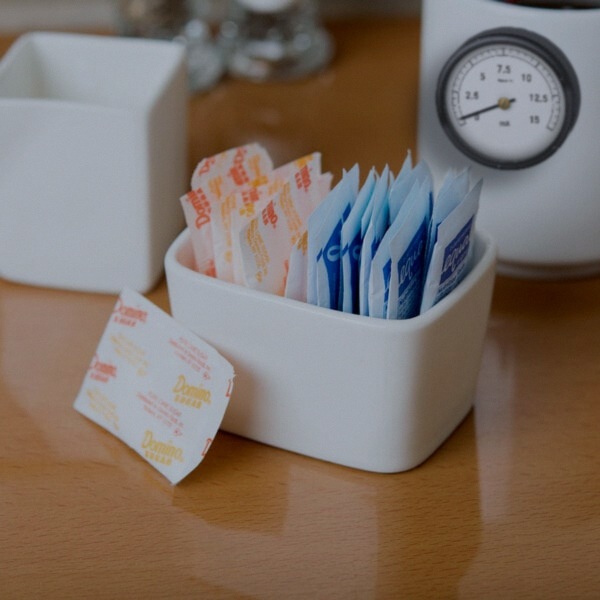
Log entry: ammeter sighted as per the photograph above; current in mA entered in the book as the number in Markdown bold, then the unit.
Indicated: **0.5** mA
